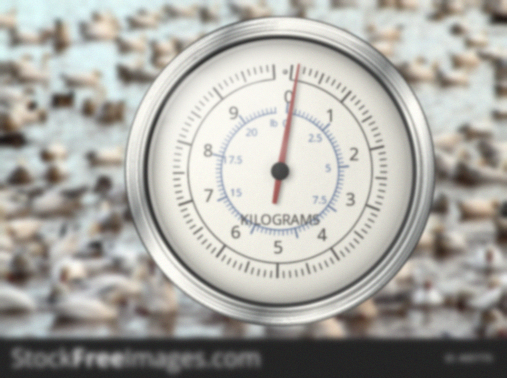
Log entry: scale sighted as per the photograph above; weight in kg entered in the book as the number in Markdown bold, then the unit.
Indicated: **0.1** kg
